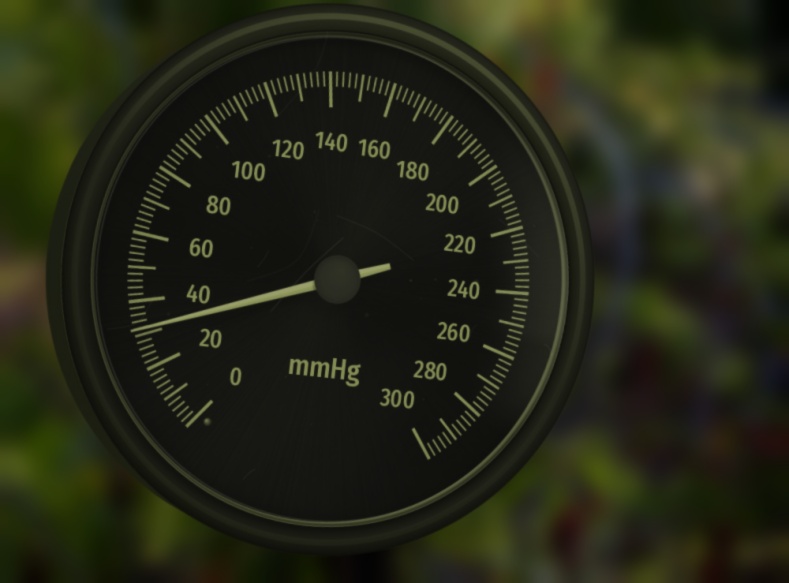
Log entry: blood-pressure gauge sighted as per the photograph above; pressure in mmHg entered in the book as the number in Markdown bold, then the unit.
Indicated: **32** mmHg
